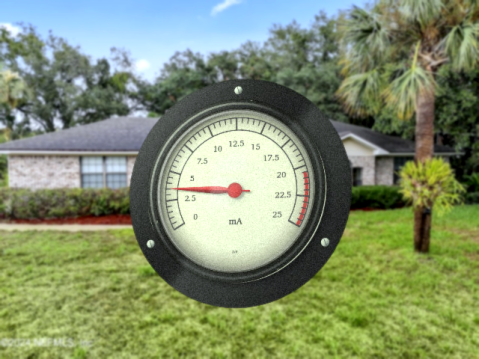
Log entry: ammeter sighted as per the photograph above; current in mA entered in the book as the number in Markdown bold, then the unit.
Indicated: **3.5** mA
